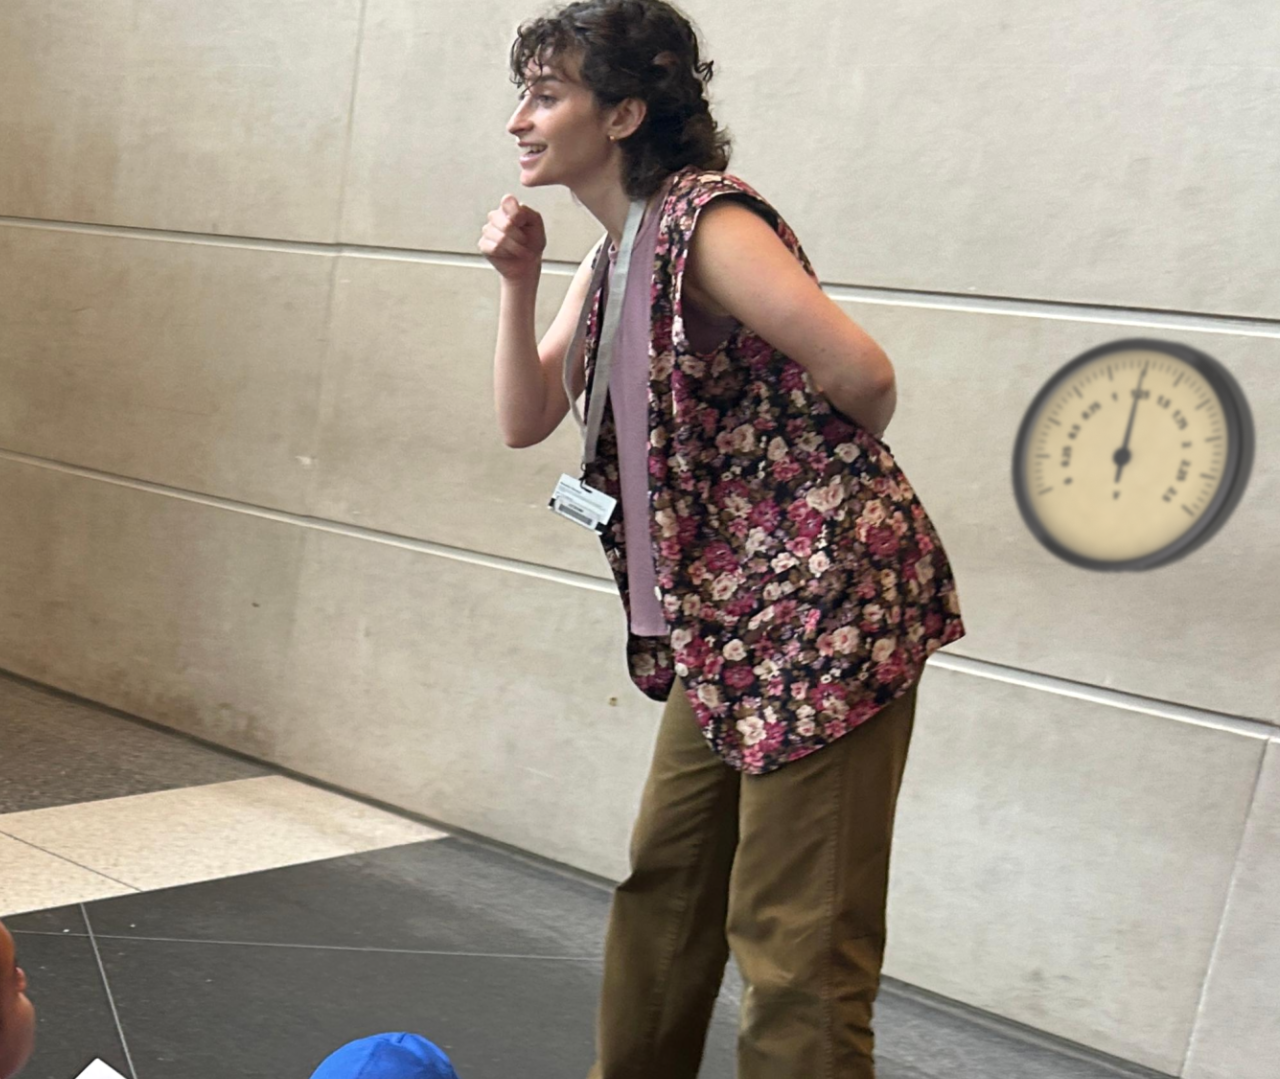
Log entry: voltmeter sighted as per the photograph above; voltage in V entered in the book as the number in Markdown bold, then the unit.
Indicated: **1.25** V
